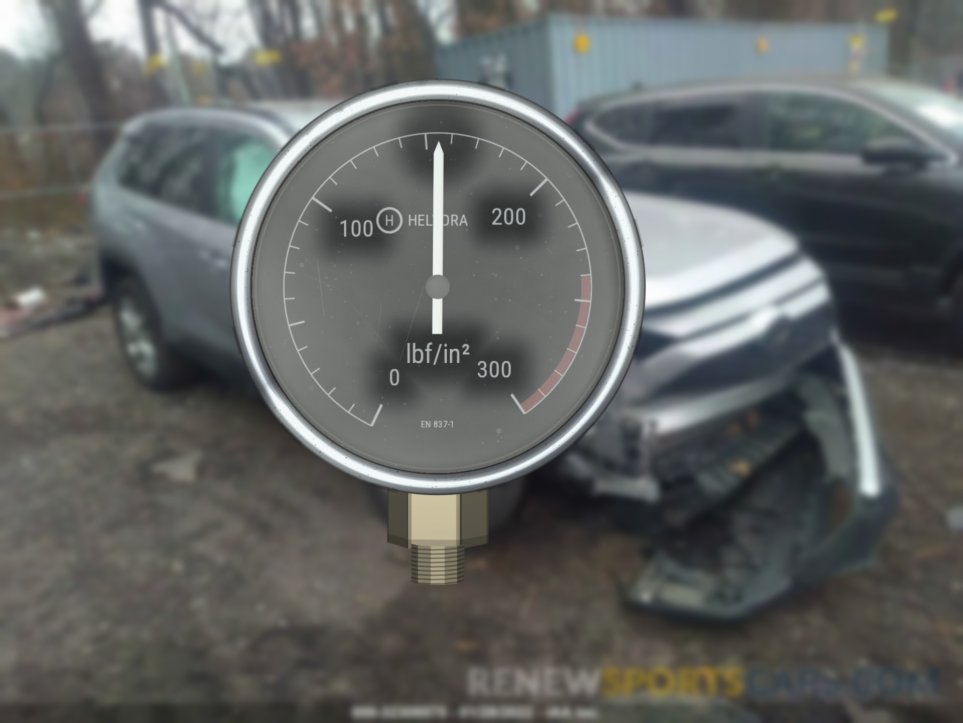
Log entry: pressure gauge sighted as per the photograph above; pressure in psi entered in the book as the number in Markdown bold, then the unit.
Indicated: **155** psi
